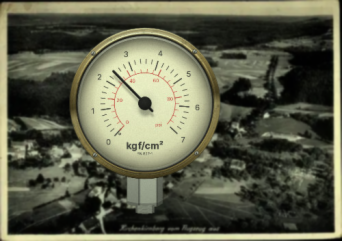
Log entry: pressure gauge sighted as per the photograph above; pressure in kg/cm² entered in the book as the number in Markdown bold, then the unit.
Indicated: **2.4** kg/cm²
